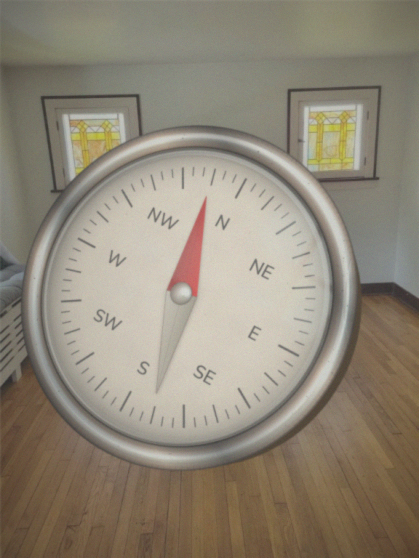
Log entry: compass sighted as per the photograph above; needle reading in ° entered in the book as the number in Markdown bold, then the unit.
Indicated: **345** °
